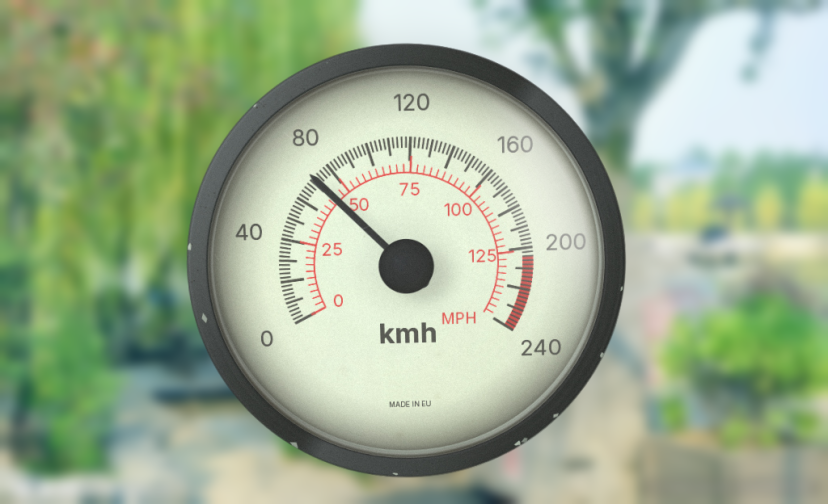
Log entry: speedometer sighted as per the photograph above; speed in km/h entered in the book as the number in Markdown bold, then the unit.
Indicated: **72** km/h
